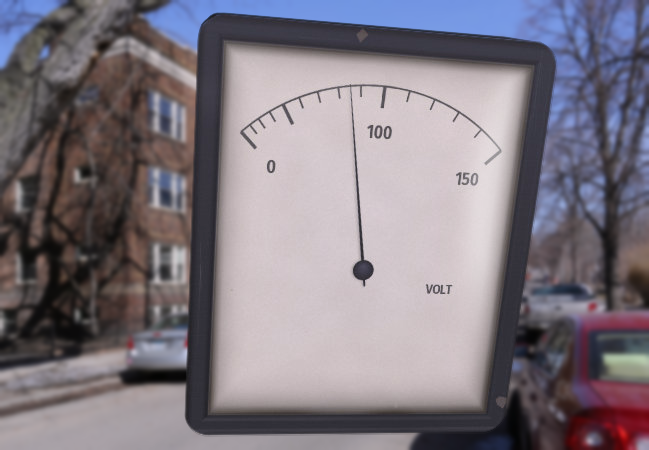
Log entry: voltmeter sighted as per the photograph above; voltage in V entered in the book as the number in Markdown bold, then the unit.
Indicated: **85** V
